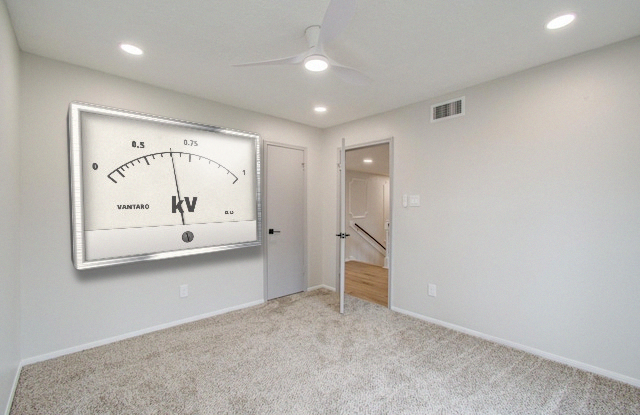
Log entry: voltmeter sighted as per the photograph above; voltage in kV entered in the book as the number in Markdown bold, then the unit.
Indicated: **0.65** kV
